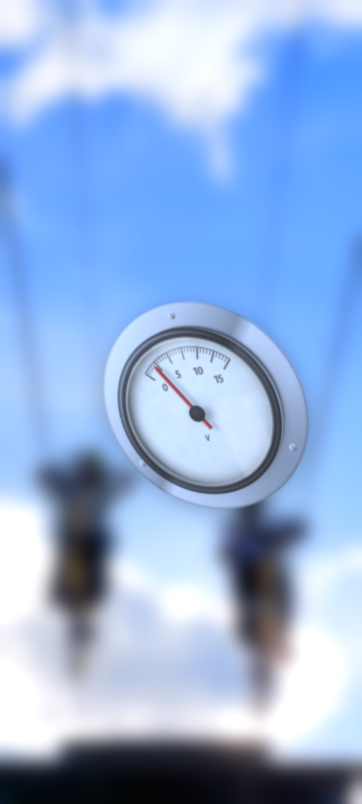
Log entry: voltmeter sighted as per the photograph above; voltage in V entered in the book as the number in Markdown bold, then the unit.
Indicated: **2.5** V
